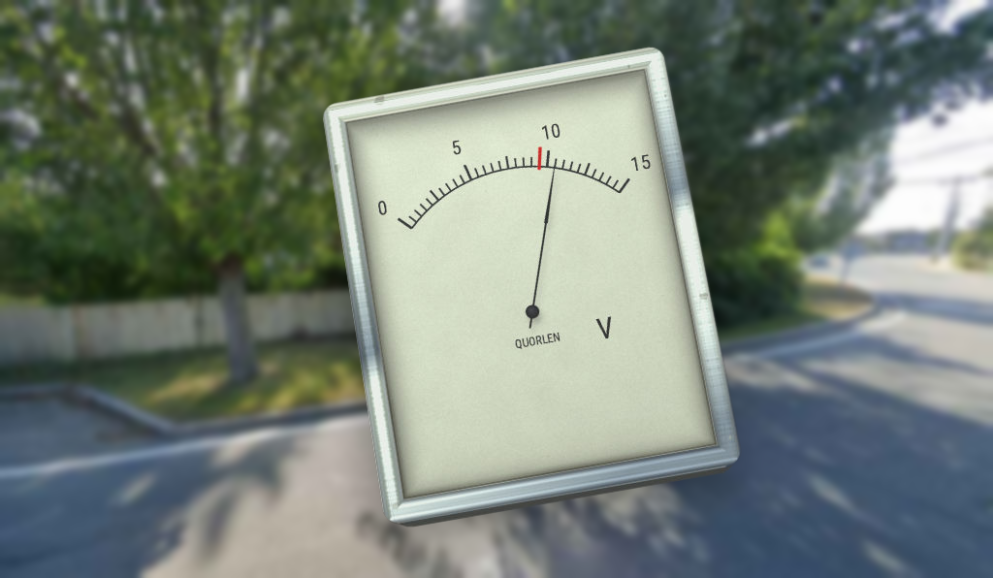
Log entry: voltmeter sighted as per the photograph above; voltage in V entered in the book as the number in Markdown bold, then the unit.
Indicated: **10.5** V
